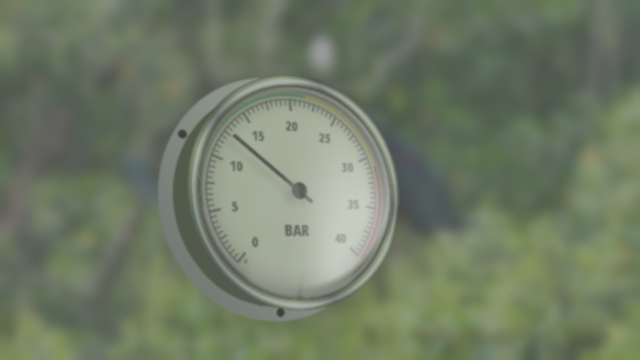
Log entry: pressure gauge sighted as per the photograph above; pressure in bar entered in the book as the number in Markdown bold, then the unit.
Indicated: **12.5** bar
